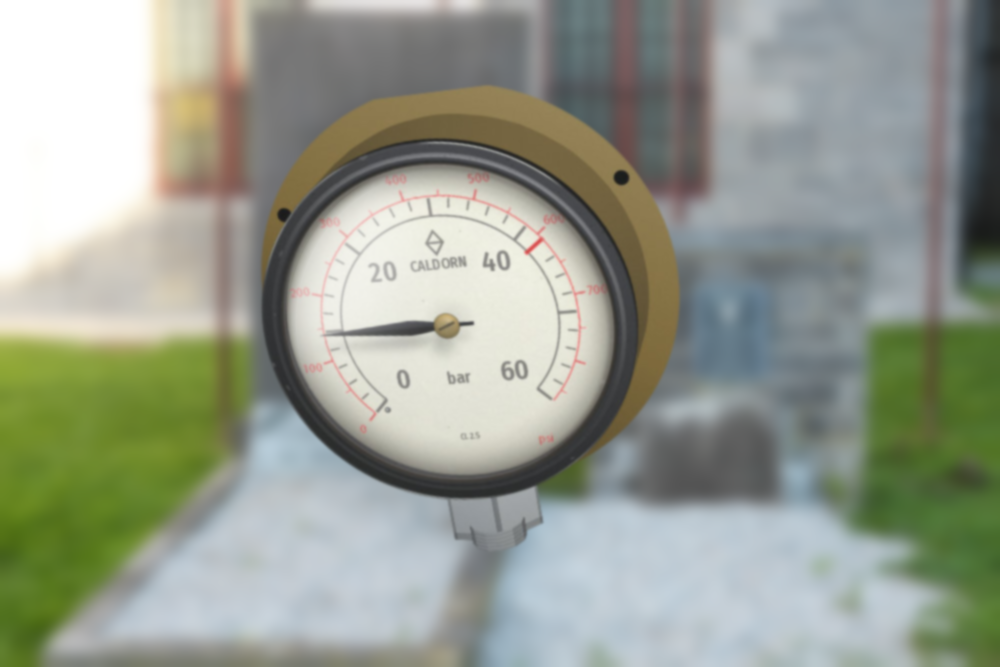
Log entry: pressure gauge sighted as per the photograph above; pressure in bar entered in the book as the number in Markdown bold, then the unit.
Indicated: **10** bar
